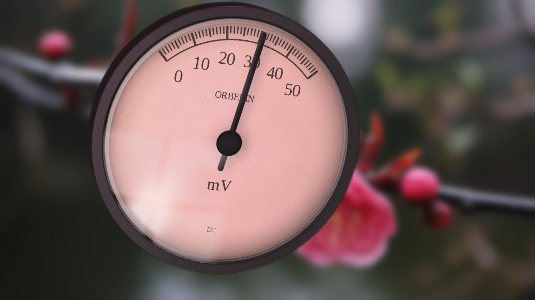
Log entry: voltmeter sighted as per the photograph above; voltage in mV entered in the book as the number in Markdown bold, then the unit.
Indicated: **30** mV
